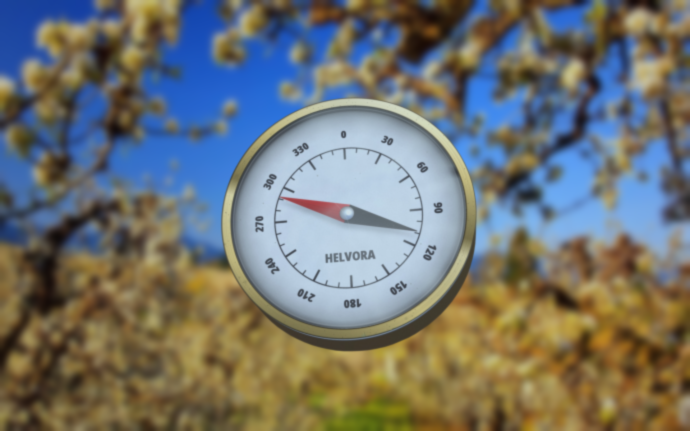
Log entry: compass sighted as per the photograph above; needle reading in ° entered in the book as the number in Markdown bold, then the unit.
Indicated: **290** °
